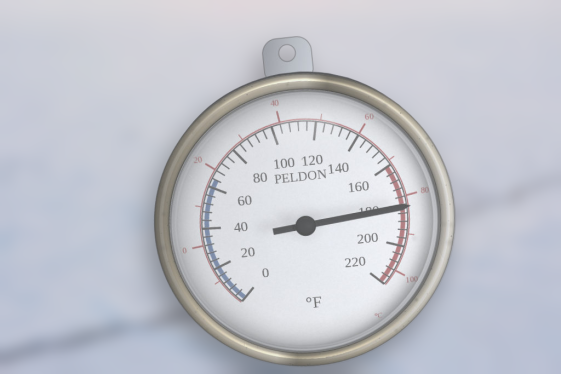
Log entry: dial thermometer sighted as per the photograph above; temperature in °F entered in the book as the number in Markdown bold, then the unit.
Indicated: **180** °F
